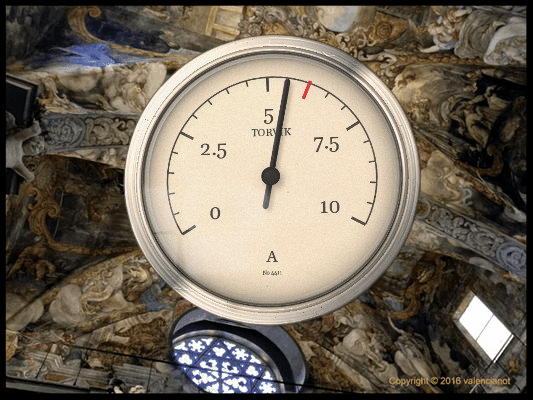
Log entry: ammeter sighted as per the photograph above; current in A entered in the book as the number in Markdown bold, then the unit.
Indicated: **5.5** A
